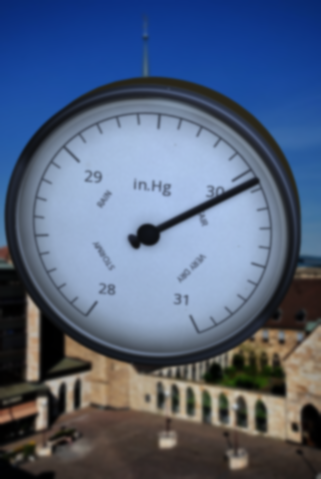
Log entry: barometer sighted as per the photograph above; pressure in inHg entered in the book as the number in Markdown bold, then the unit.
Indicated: **30.05** inHg
